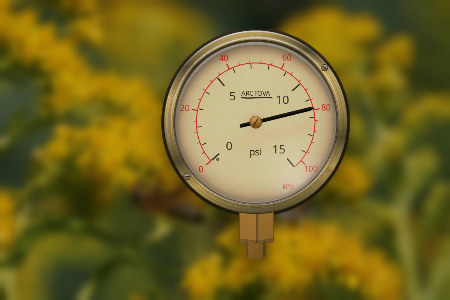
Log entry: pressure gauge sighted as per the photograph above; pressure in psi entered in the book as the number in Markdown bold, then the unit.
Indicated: **11.5** psi
